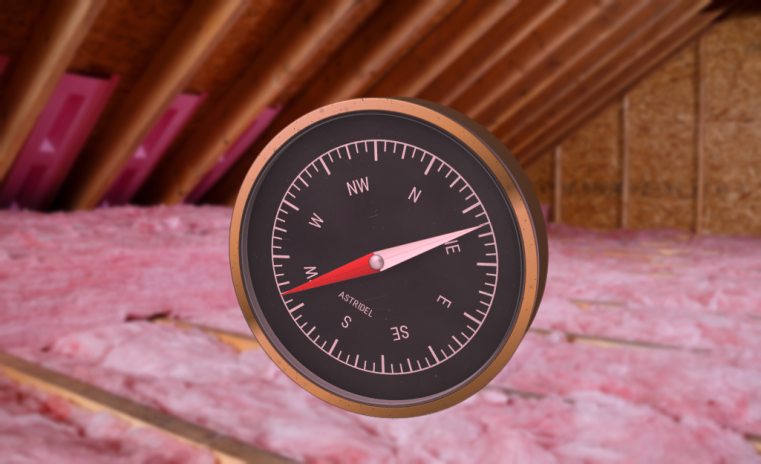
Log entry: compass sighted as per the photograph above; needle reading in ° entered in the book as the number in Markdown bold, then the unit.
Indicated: **220** °
